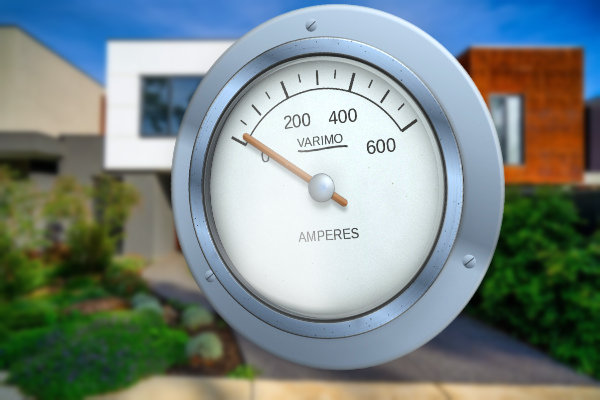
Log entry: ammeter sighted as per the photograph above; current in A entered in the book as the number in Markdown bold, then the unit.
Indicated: **25** A
